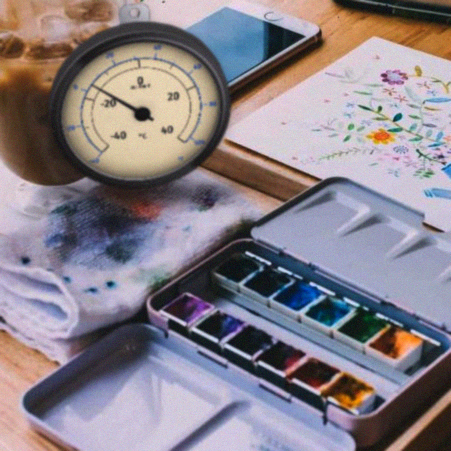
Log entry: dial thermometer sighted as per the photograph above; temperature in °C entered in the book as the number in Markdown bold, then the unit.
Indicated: **-15** °C
